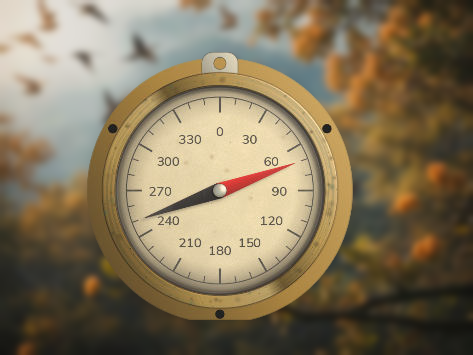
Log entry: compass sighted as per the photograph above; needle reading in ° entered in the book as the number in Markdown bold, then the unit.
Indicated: **70** °
